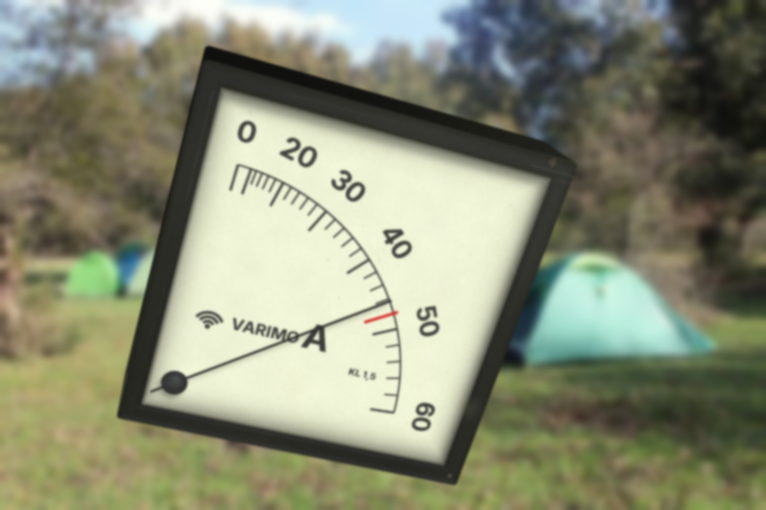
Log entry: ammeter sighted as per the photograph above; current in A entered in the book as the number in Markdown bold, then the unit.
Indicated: **46** A
